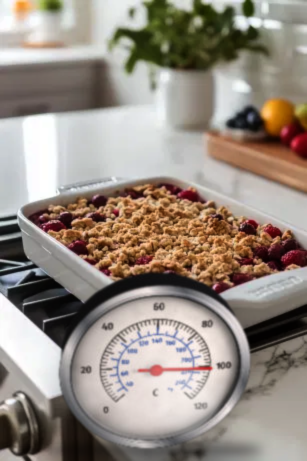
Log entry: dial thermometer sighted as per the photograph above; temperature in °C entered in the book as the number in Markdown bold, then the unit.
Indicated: **100** °C
